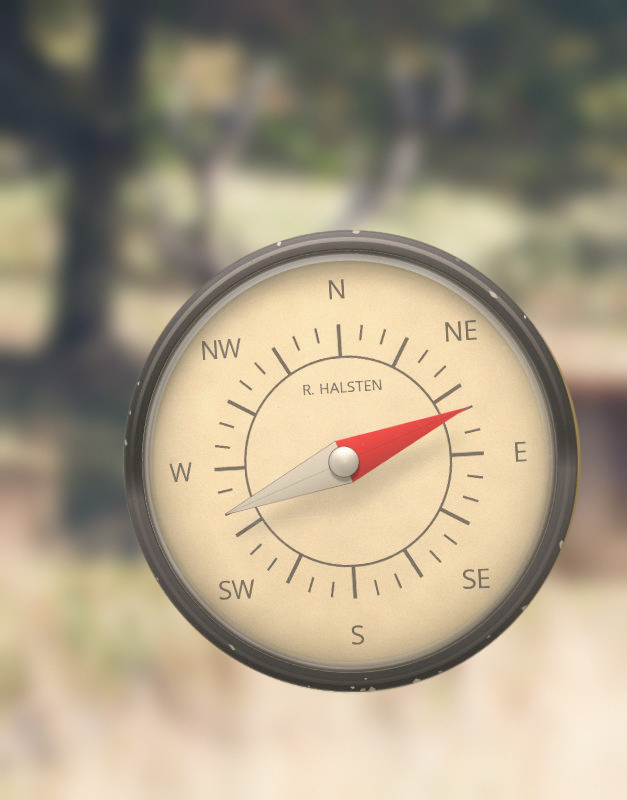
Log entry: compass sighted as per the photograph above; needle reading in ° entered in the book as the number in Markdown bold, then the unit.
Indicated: **70** °
